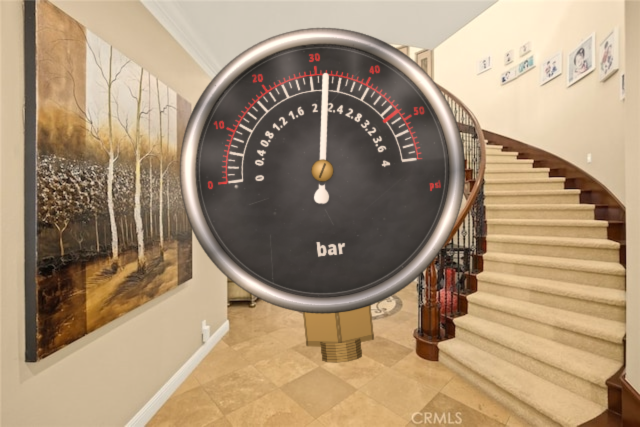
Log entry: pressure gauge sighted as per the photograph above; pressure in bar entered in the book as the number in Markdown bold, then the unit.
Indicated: **2.2** bar
